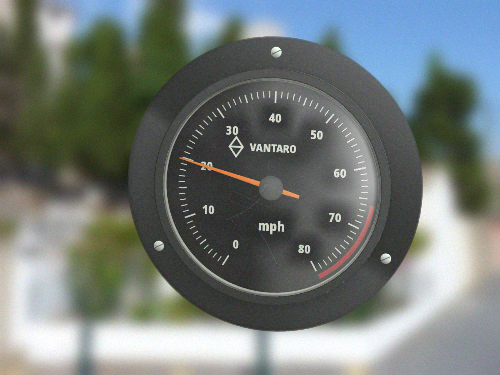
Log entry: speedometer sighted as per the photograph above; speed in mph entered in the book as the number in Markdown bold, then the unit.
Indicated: **20** mph
